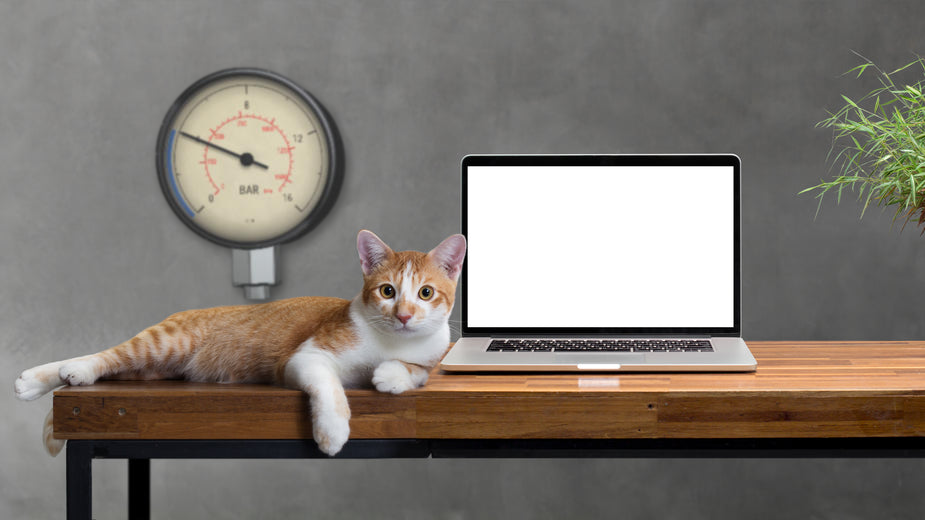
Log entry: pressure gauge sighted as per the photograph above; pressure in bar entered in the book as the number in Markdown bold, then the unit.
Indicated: **4** bar
